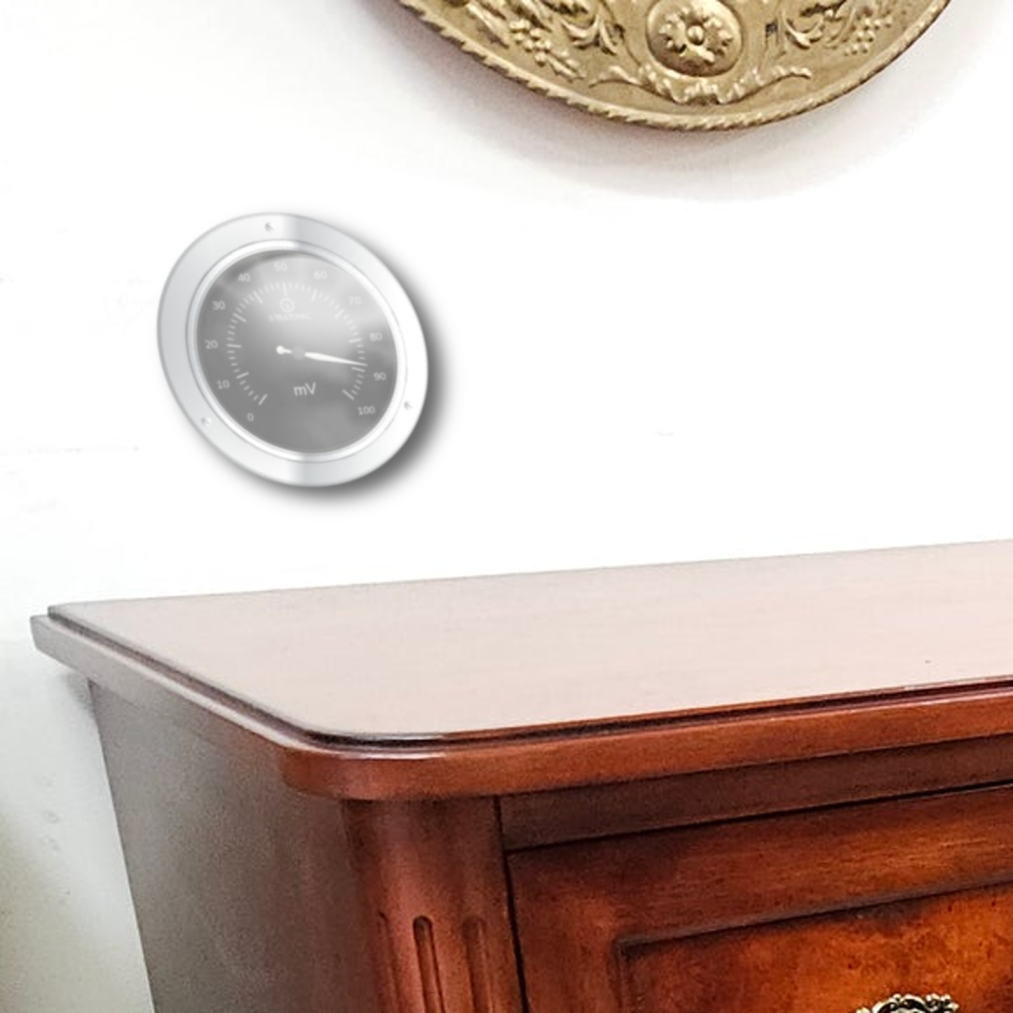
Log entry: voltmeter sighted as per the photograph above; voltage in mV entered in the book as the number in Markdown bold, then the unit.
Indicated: **88** mV
